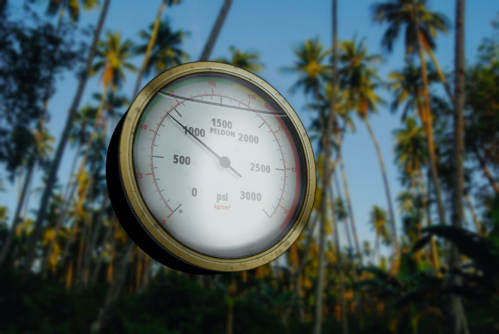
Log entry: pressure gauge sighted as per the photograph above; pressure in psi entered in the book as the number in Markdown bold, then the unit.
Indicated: **900** psi
